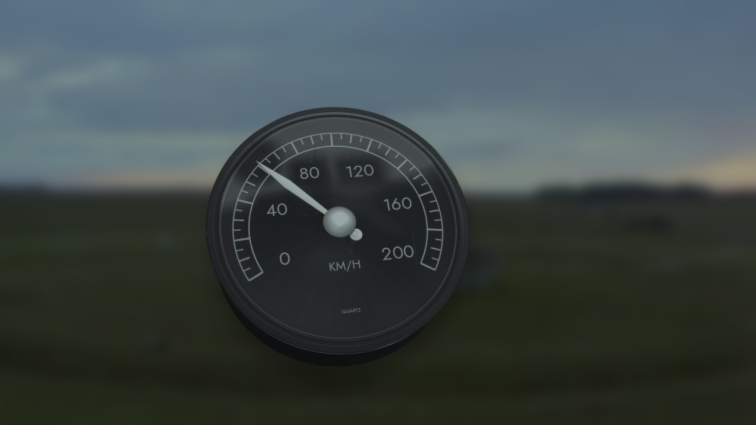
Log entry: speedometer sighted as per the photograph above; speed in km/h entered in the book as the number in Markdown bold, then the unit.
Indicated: **60** km/h
